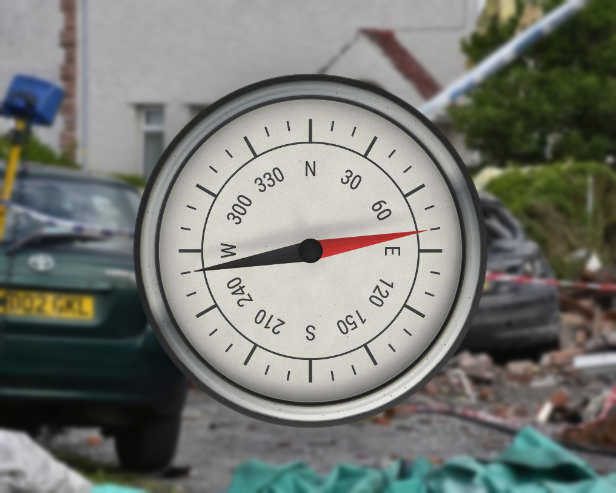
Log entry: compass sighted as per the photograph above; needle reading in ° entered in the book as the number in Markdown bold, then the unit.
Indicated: **80** °
